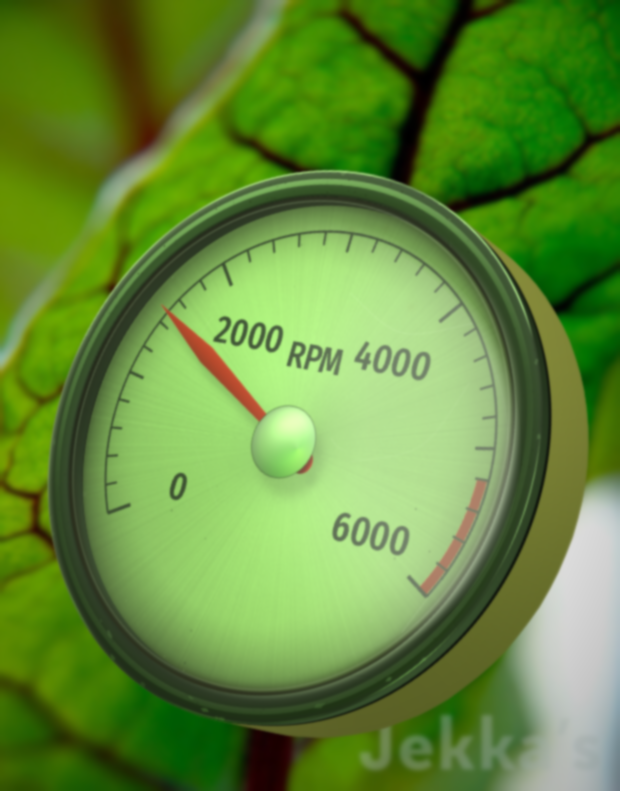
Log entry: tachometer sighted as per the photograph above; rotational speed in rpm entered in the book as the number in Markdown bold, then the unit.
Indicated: **1500** rpm
